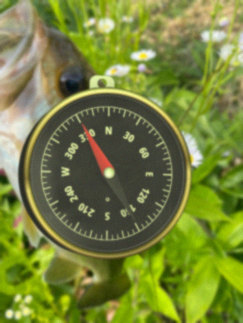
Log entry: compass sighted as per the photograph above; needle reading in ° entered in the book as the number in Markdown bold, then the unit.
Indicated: **330** °
